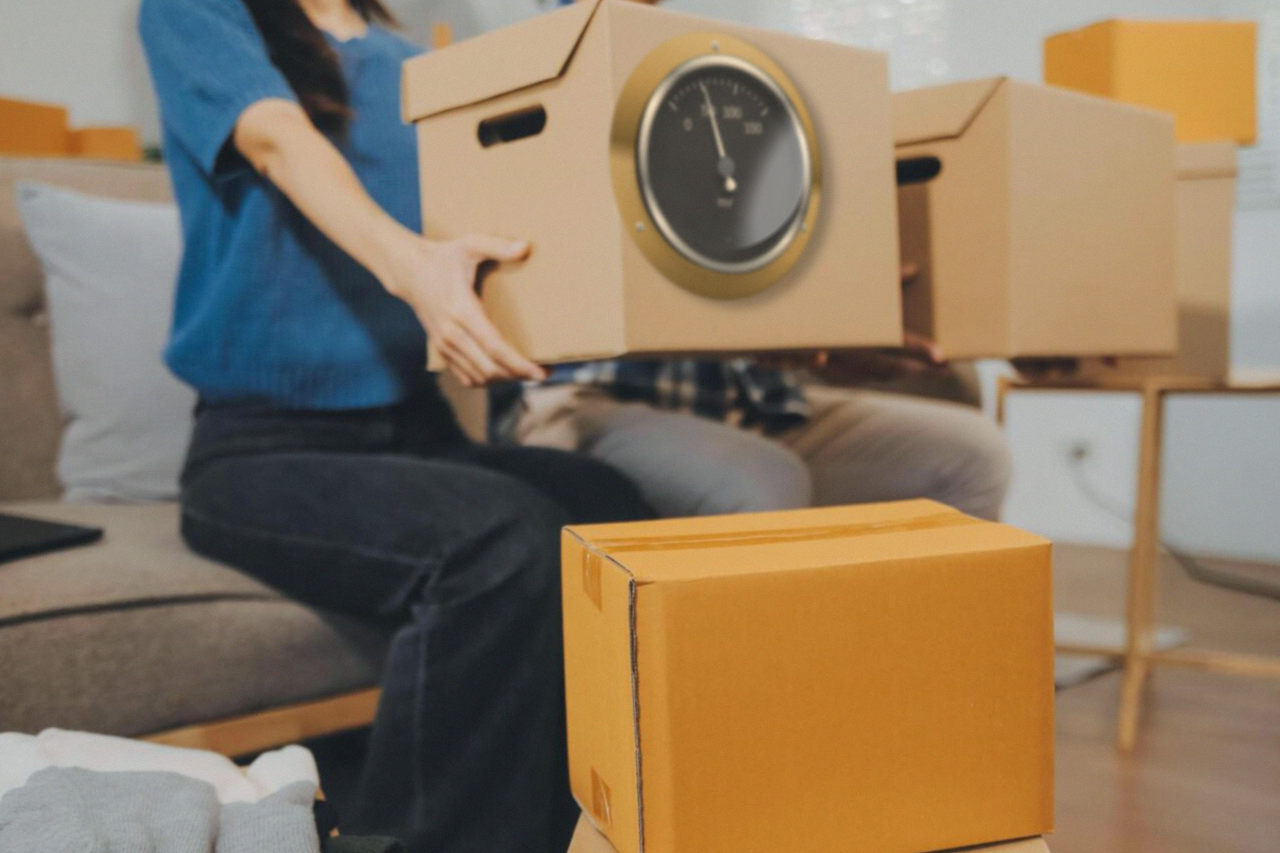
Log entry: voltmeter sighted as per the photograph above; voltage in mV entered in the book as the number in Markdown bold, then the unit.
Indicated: **50** mV
